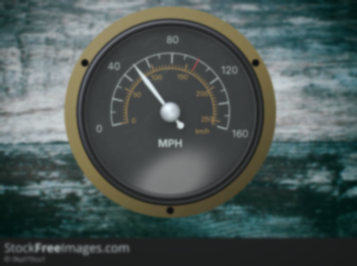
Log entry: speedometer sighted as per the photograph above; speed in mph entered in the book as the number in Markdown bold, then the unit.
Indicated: **50** mph
